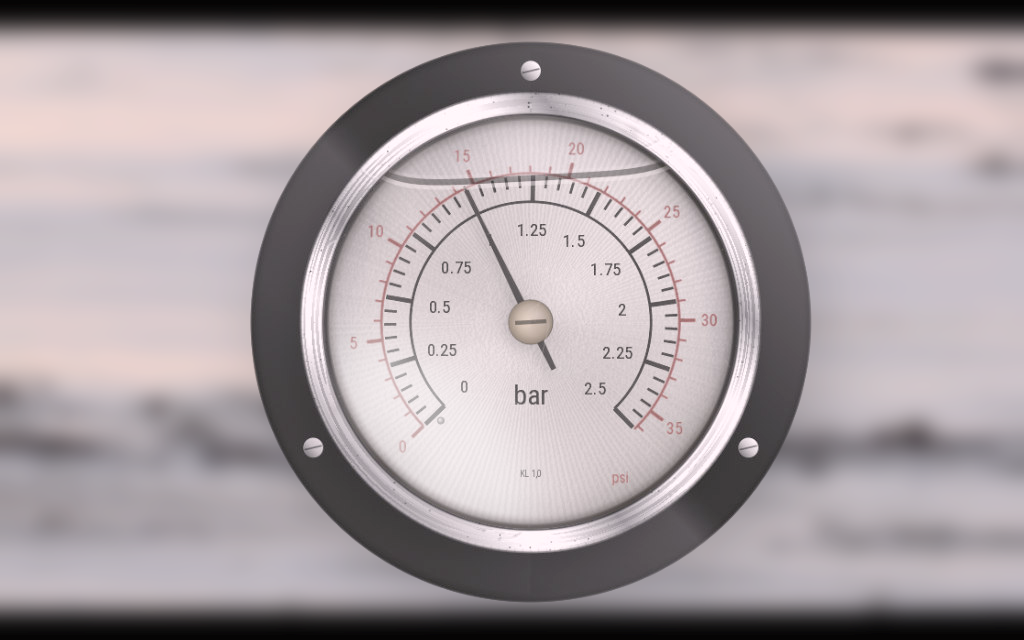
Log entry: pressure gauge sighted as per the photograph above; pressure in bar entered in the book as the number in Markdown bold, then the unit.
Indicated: **1** bar
